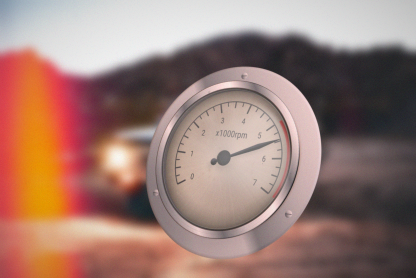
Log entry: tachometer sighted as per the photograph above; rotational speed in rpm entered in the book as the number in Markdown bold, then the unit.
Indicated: **5500** rpm
